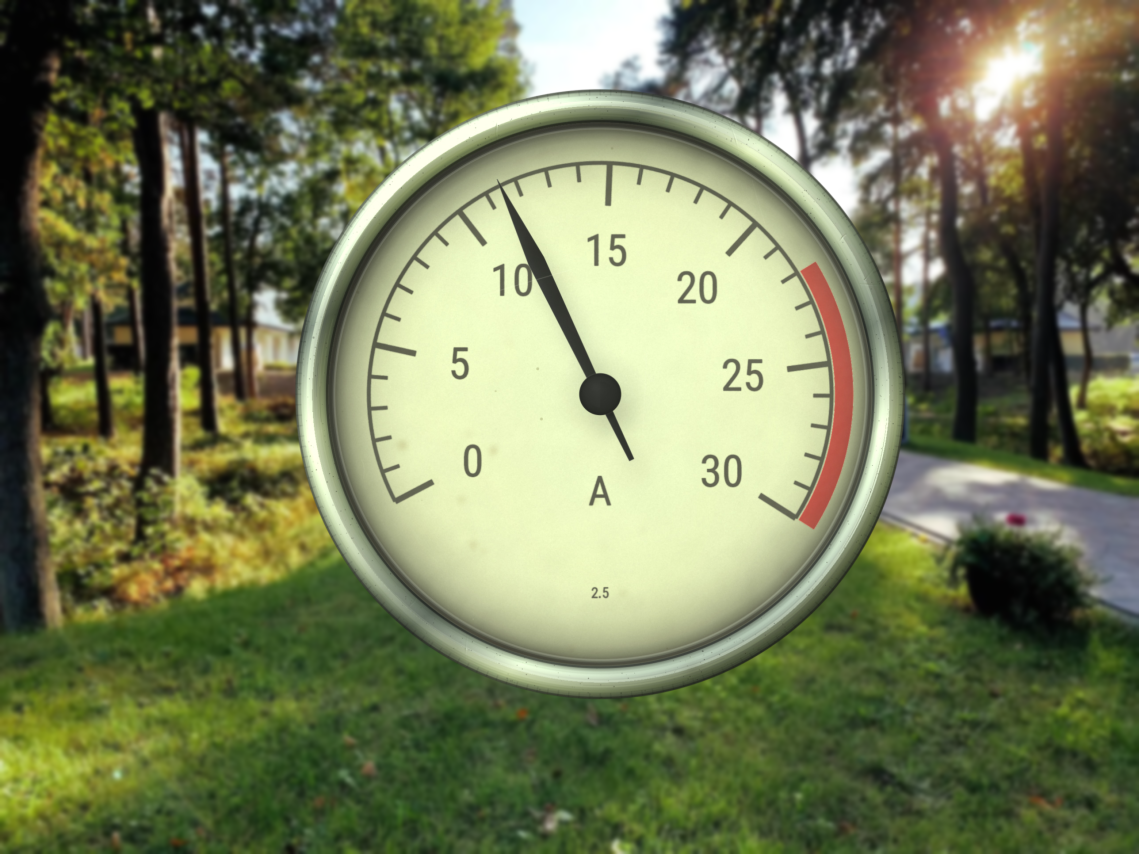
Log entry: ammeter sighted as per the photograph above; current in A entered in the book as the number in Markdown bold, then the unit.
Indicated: **11.5** A
